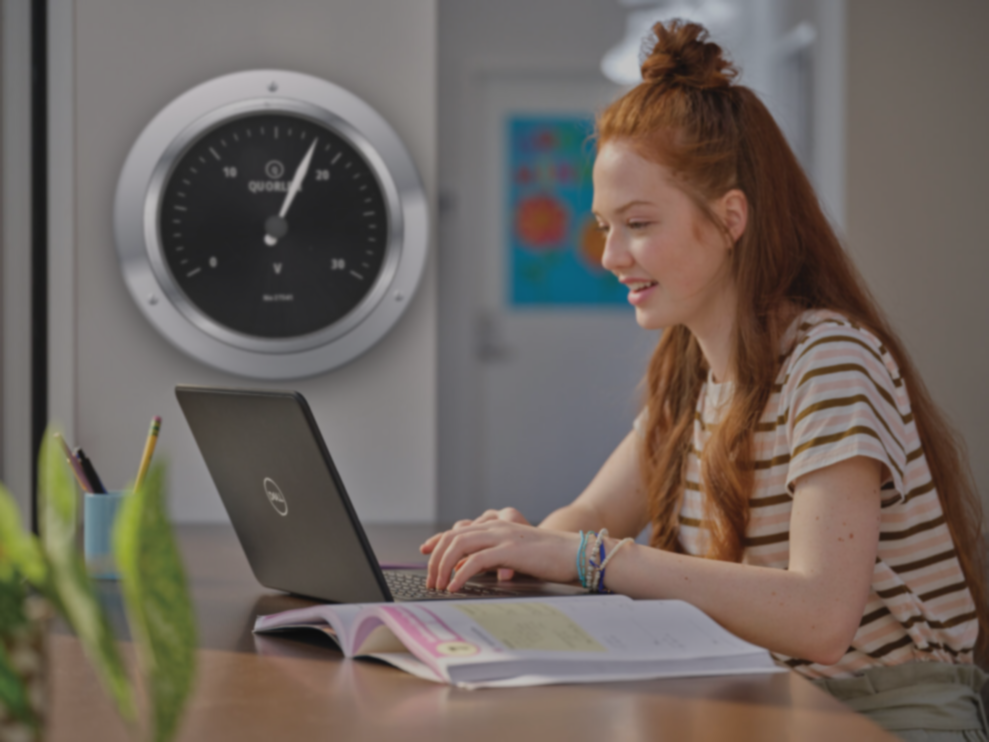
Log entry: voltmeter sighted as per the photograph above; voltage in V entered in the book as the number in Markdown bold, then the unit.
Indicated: **18** V
